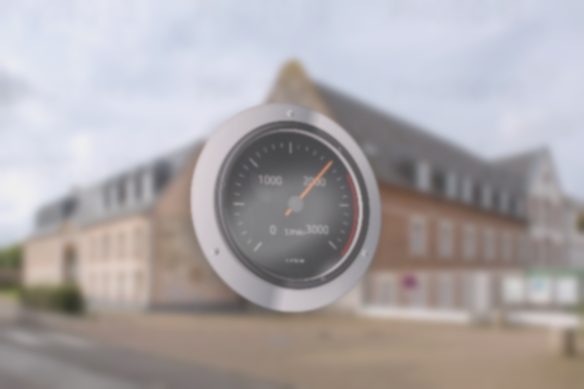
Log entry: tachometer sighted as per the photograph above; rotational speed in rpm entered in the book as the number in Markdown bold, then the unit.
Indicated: **2000** rpm
